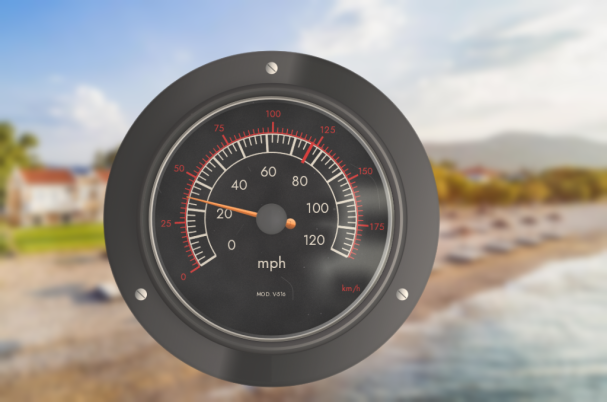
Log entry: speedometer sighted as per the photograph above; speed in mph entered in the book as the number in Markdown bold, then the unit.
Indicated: **24** mph
